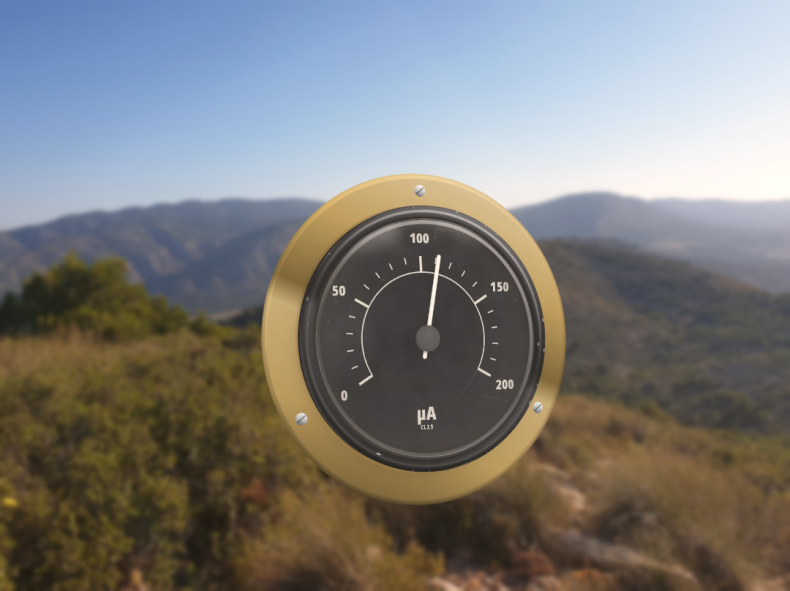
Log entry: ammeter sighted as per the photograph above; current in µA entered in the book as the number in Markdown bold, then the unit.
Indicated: **110** µA
